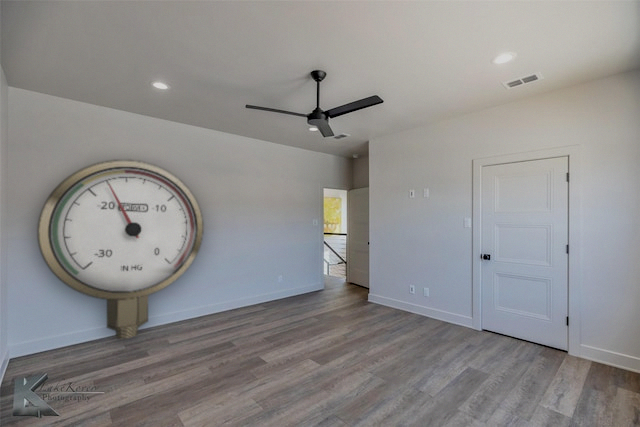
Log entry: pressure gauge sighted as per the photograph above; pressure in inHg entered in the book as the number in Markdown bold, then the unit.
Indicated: **-18** inHg
